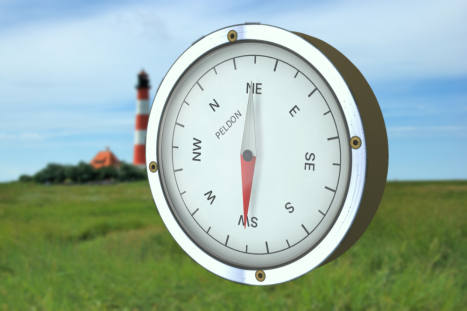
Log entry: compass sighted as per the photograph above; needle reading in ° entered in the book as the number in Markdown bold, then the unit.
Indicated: **225** °
